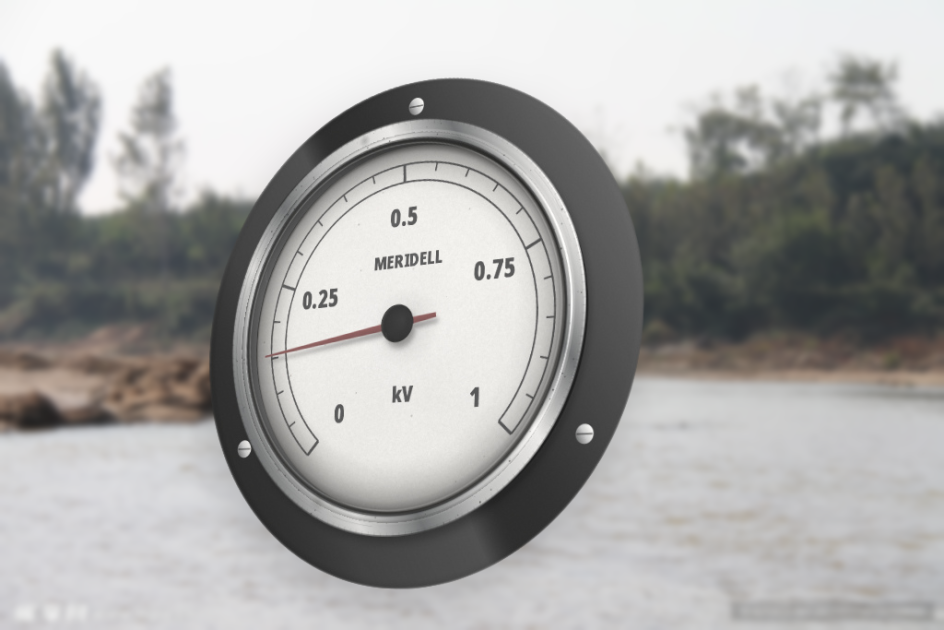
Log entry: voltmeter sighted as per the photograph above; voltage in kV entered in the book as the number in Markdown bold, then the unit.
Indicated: **0.15** kV
